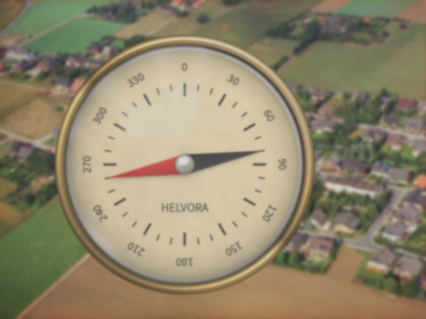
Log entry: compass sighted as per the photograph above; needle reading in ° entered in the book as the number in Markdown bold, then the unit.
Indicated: **260** °
